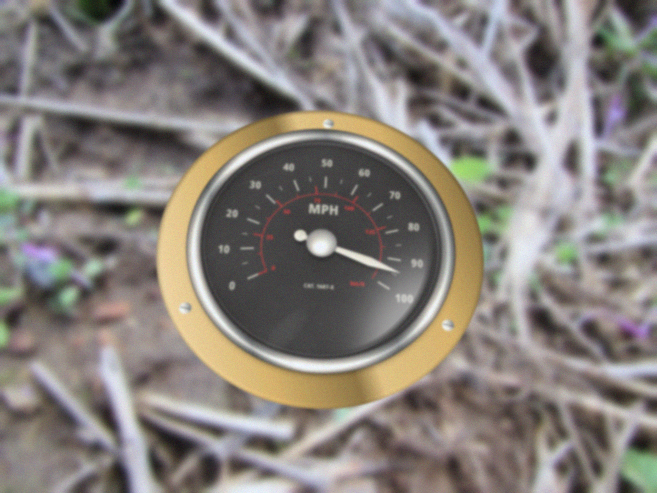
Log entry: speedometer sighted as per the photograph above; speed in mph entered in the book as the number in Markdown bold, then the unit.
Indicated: **95** mph
